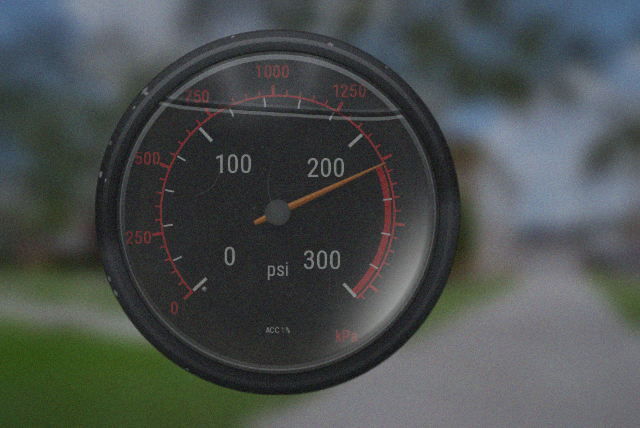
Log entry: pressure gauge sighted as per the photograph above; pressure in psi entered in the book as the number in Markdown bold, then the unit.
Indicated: **220** psi
